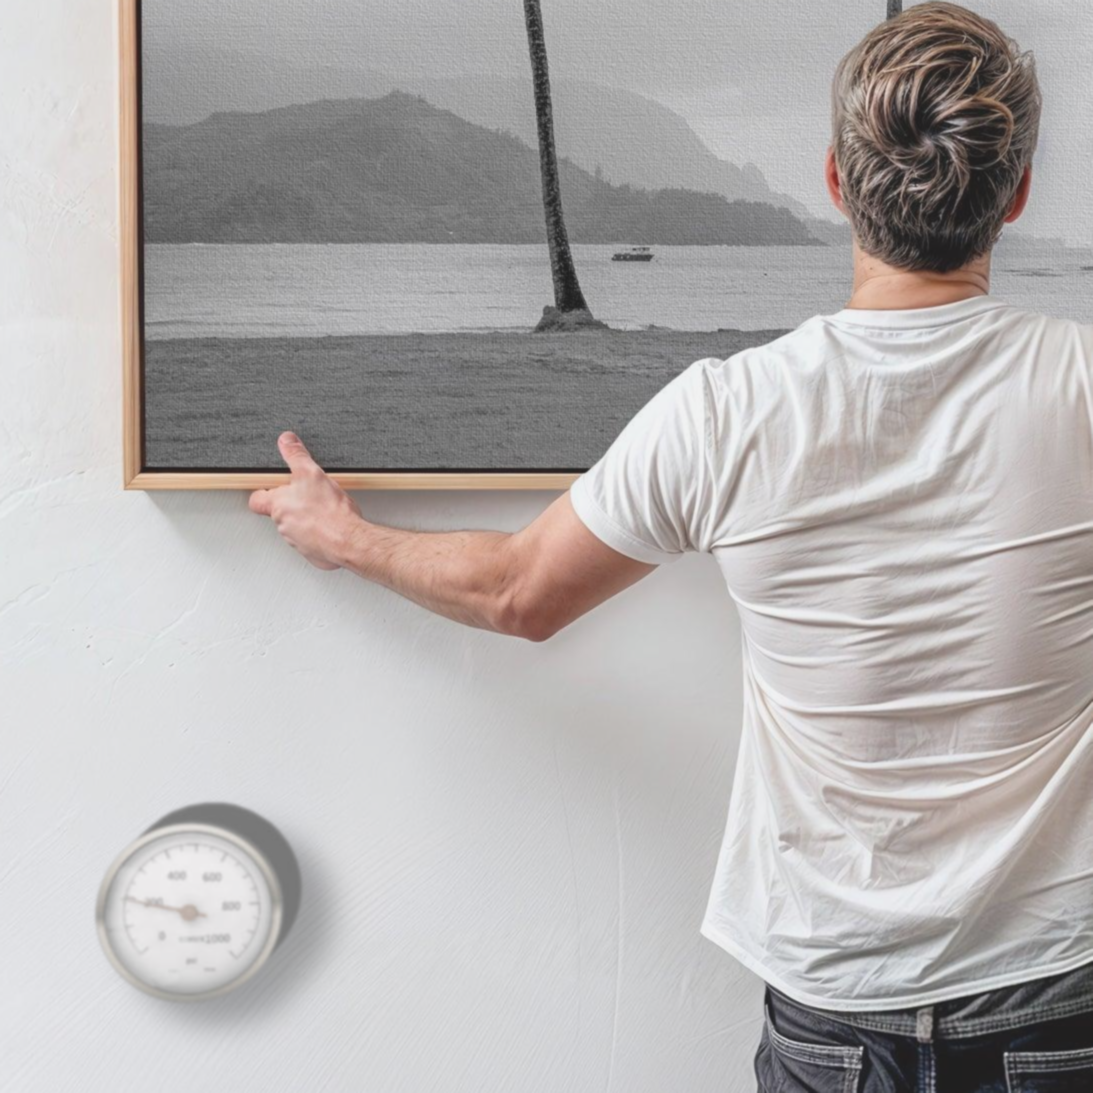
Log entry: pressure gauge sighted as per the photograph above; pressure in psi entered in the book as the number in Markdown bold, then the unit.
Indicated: **200** psi
